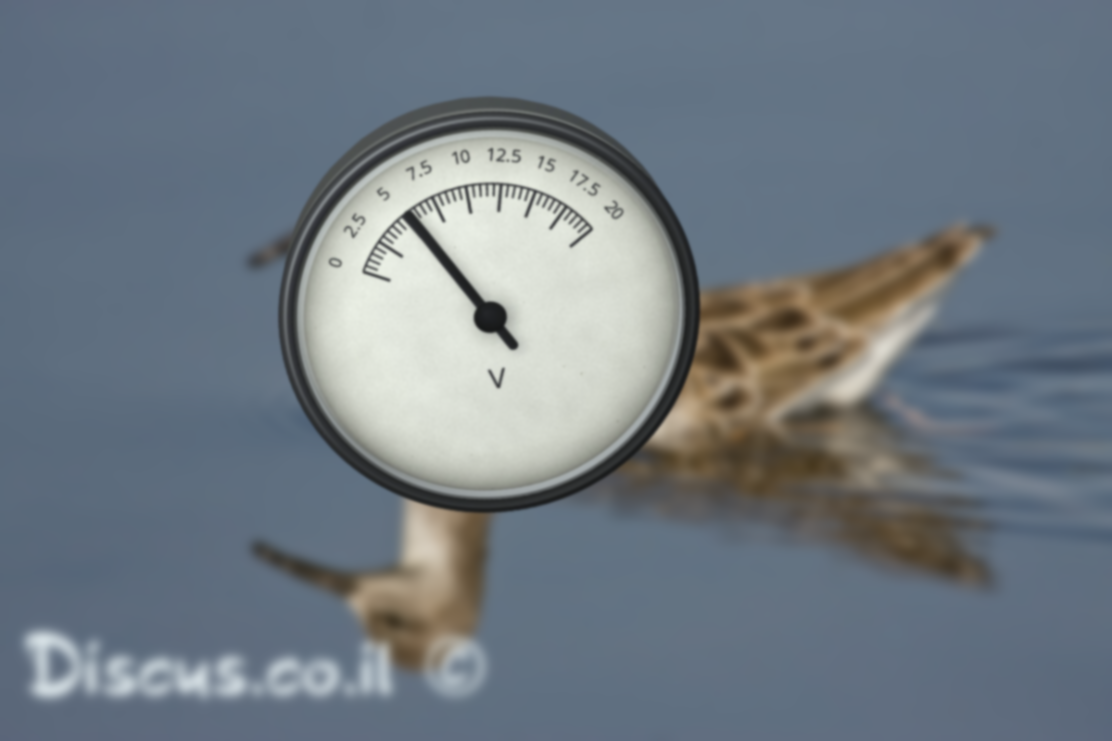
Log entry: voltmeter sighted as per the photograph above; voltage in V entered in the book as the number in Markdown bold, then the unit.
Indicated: **5.5** V
